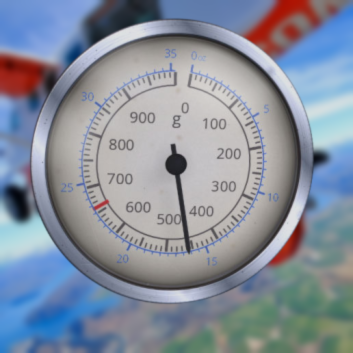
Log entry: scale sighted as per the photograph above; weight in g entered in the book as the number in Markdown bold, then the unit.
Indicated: **460** g
